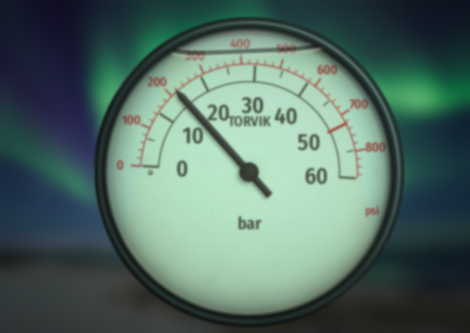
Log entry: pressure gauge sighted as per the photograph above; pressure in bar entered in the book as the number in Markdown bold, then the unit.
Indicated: **15** bar
